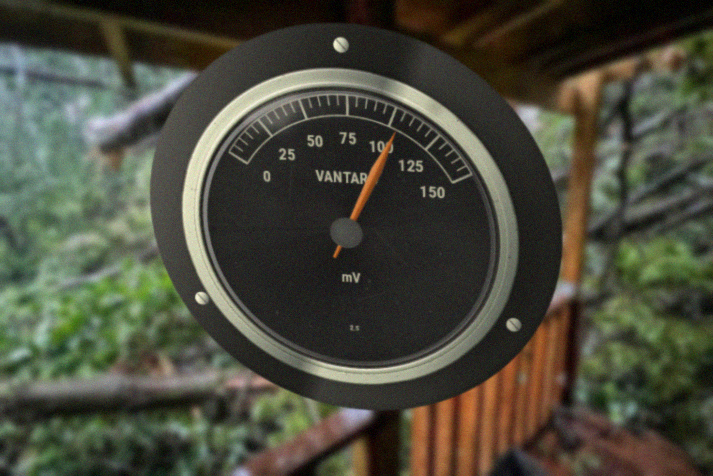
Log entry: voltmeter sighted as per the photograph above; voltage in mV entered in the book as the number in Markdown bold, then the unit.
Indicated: **105** mV
